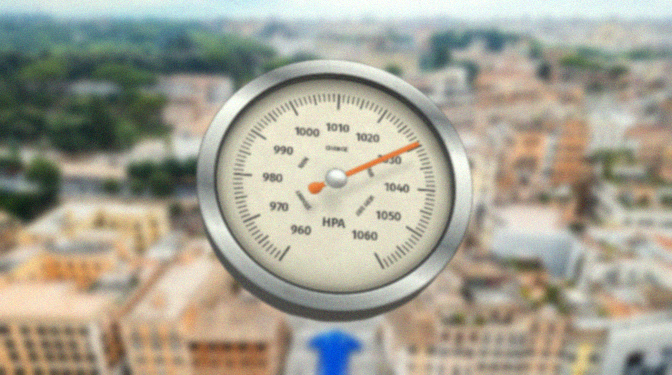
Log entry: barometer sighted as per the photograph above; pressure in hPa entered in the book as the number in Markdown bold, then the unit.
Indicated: **1030** hPa
